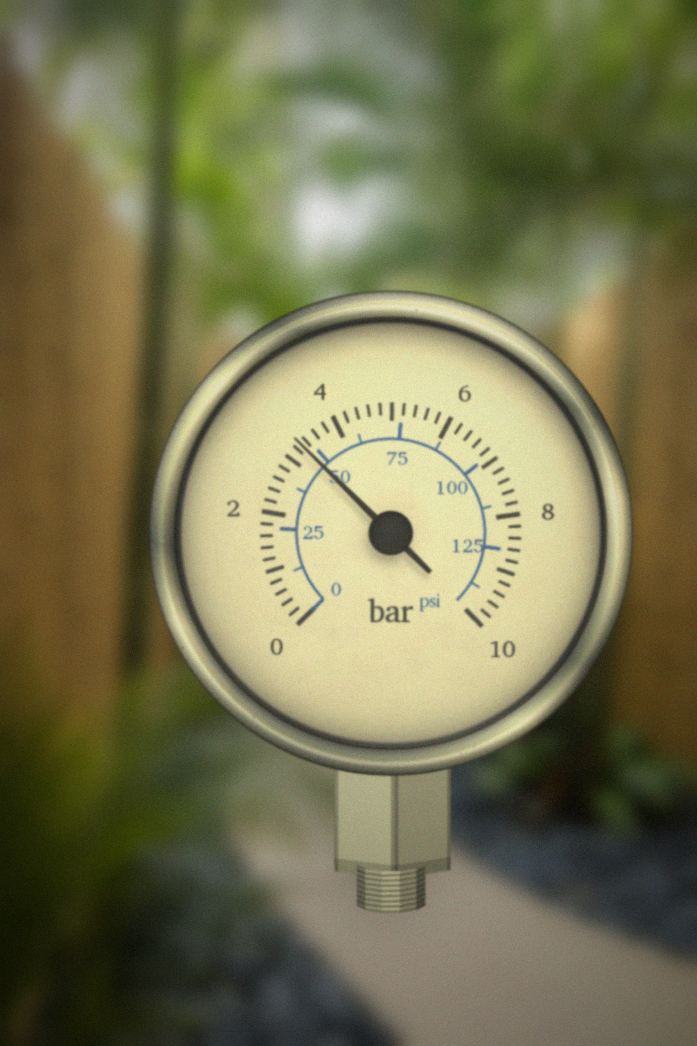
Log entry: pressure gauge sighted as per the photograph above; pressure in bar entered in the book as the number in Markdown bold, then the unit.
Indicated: **3.3** bar
